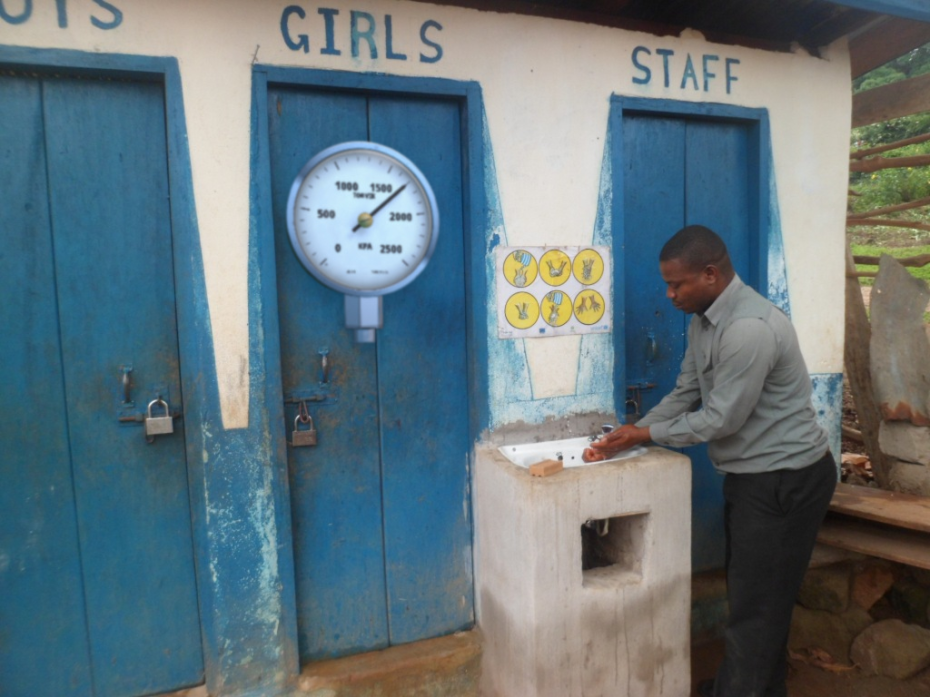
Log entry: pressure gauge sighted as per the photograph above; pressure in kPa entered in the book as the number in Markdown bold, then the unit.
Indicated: **1700** kPa
